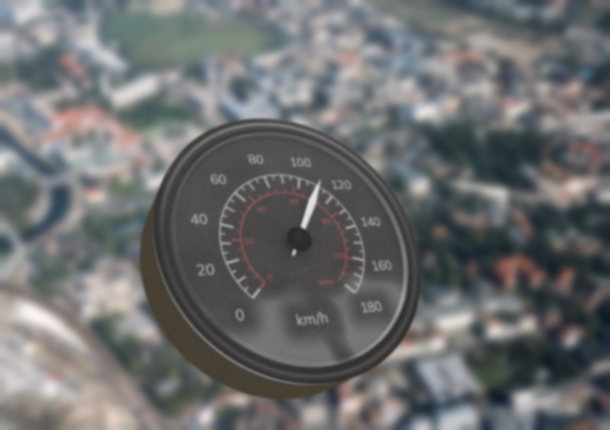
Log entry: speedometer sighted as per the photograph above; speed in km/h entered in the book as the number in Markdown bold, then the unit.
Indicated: **110** km/h
